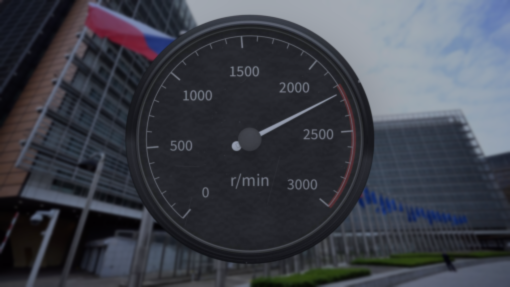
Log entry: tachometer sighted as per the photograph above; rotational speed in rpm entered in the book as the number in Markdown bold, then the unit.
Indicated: **2250** rpm
